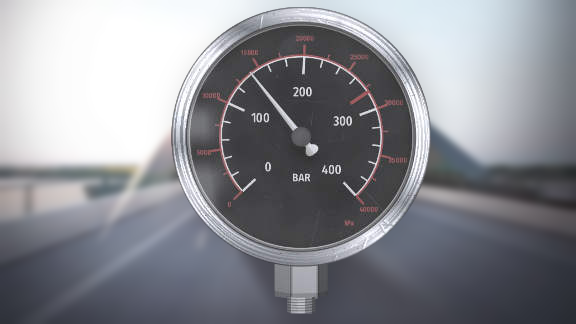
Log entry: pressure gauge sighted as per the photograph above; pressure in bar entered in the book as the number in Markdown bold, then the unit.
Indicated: **140** bar
